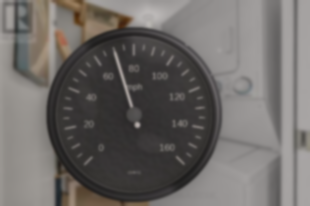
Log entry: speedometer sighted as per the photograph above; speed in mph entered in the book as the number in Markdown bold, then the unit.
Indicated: **70** mph
